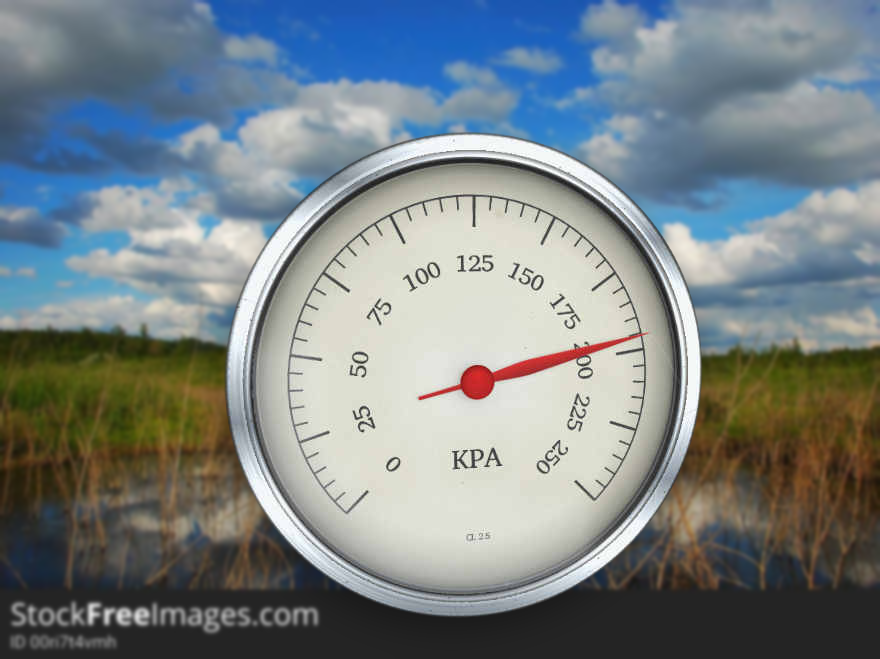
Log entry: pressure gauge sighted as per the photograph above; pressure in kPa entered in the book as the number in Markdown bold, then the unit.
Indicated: **195** kPa
